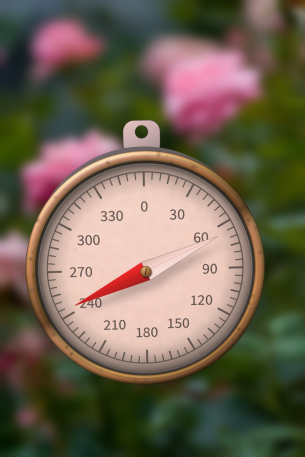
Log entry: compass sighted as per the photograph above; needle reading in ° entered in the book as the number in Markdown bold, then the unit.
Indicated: **245** °
